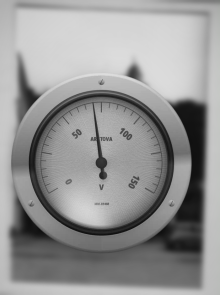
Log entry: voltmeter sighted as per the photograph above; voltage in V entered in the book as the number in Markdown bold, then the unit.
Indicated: **70** V
